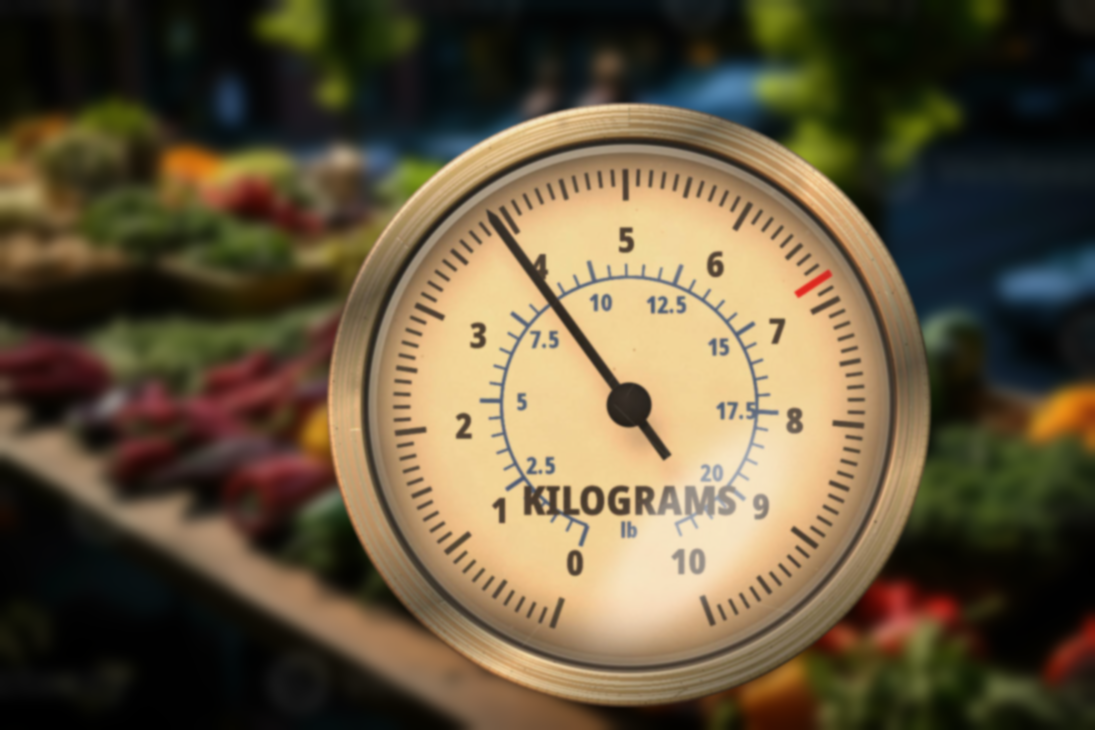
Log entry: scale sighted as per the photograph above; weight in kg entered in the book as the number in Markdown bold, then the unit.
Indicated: **3.9** kg
